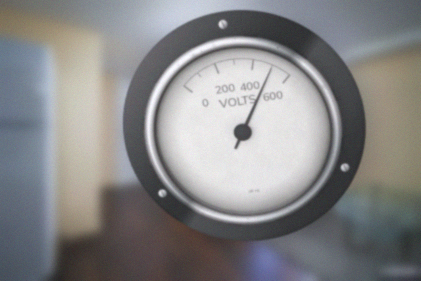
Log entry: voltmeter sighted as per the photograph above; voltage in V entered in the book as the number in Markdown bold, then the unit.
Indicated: **500** V
